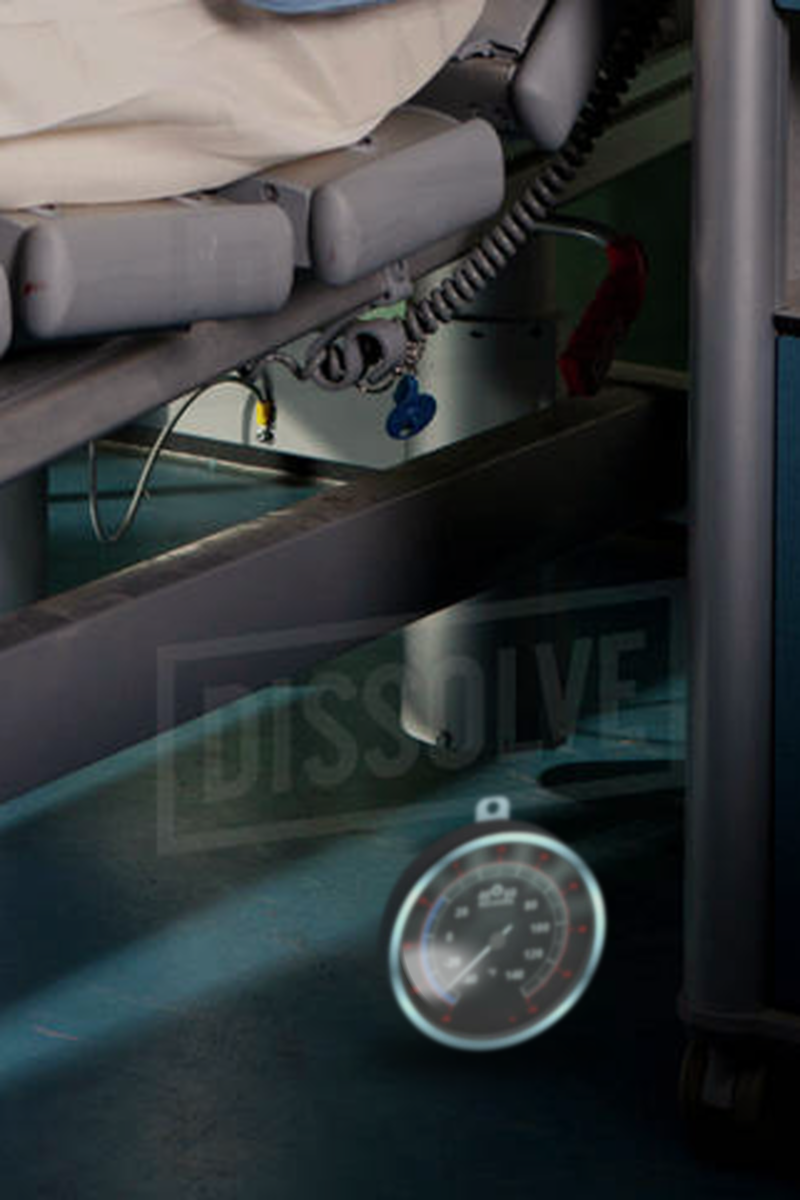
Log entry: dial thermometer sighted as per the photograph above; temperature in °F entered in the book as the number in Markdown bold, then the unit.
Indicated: **-30** °F
